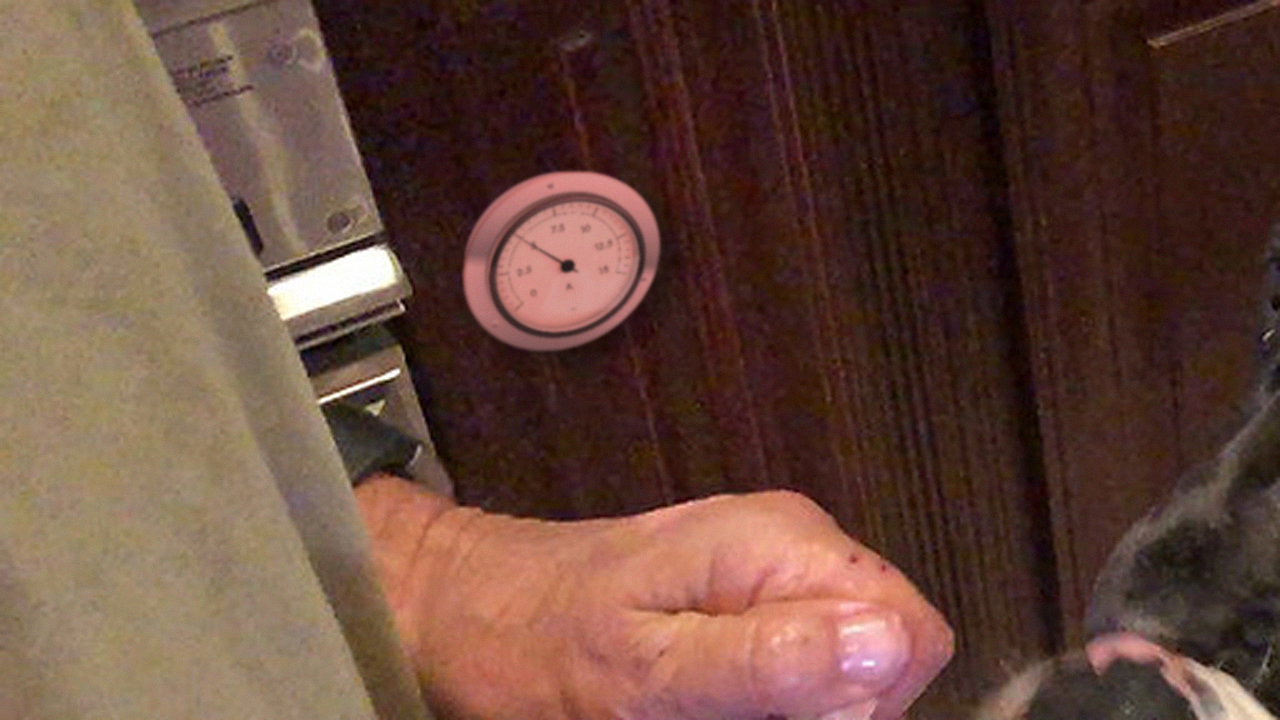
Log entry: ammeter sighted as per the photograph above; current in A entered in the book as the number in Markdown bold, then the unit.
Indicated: **5** A
